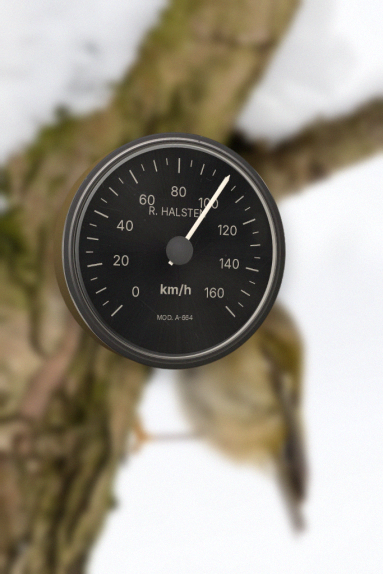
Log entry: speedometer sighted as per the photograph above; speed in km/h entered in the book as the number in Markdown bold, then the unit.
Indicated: **100** km/h
